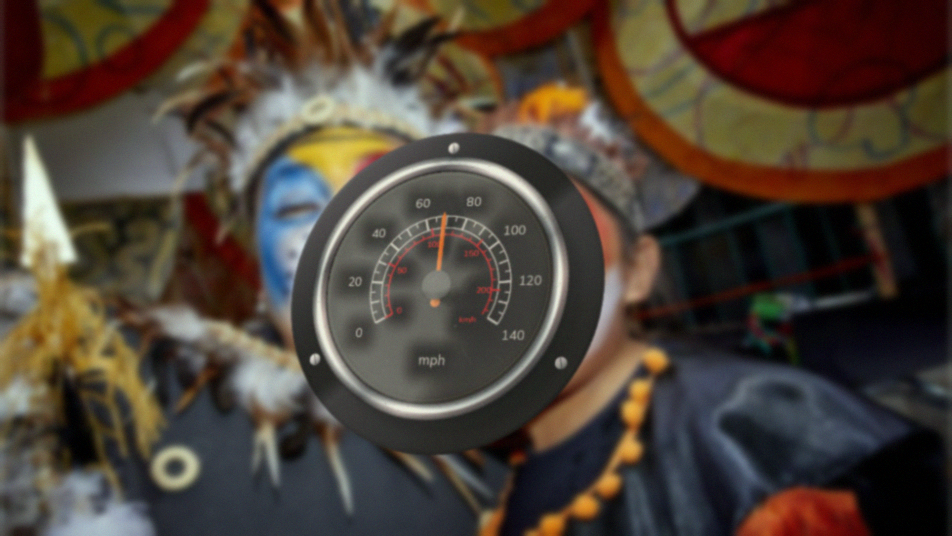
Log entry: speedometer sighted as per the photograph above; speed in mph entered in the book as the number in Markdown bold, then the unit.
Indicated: **70** mph
